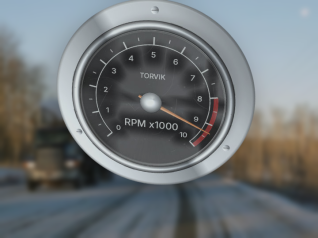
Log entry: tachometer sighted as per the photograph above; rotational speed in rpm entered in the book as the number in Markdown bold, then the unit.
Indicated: **9250** rpm
